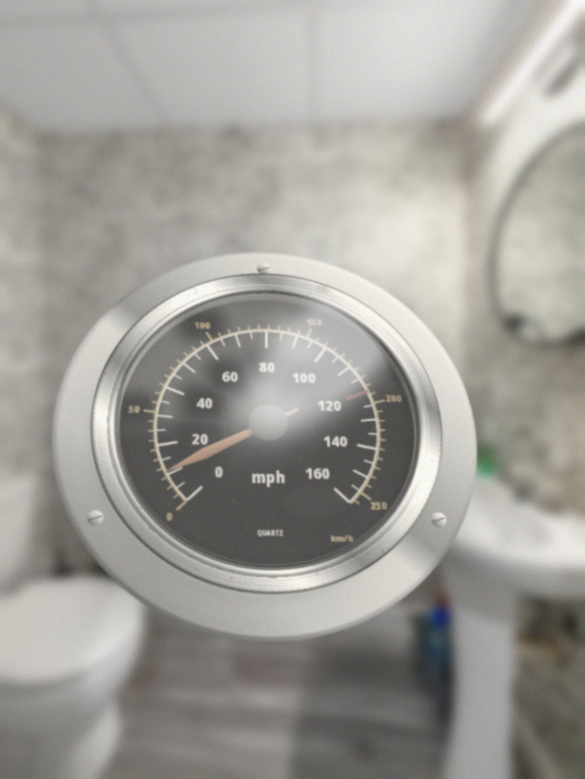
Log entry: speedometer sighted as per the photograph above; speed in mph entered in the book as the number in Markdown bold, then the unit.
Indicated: **10** mph
